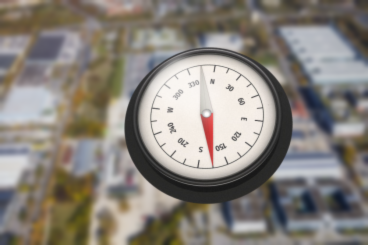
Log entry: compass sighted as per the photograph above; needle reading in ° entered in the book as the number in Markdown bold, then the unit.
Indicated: **165** °
